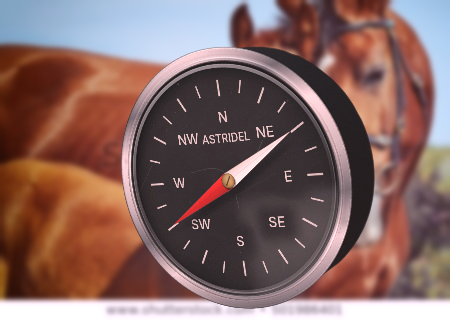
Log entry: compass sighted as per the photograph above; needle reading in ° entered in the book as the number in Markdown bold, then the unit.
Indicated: **240** °
